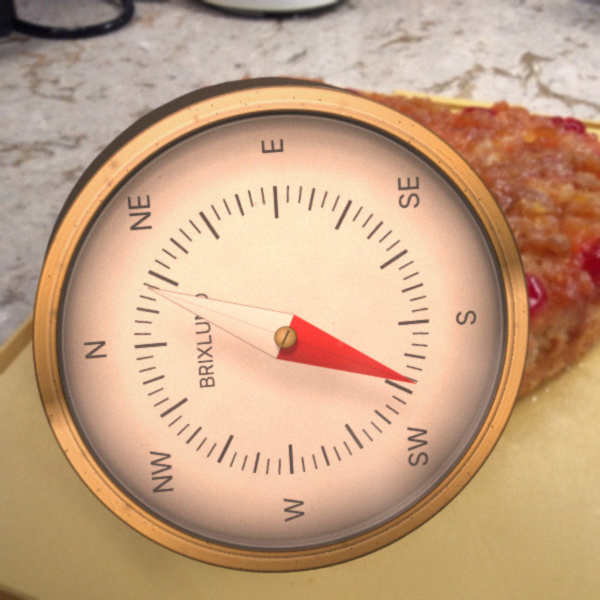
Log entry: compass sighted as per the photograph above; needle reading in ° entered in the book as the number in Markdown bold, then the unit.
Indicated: **205** °
